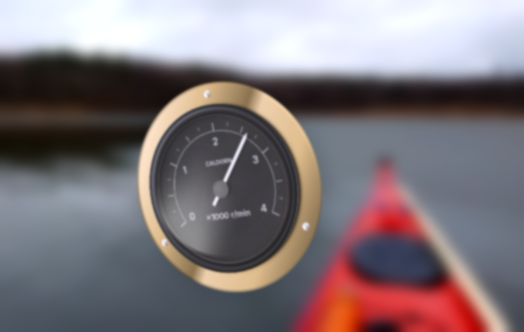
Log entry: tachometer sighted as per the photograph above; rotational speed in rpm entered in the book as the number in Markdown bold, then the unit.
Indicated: **2625** rpm
